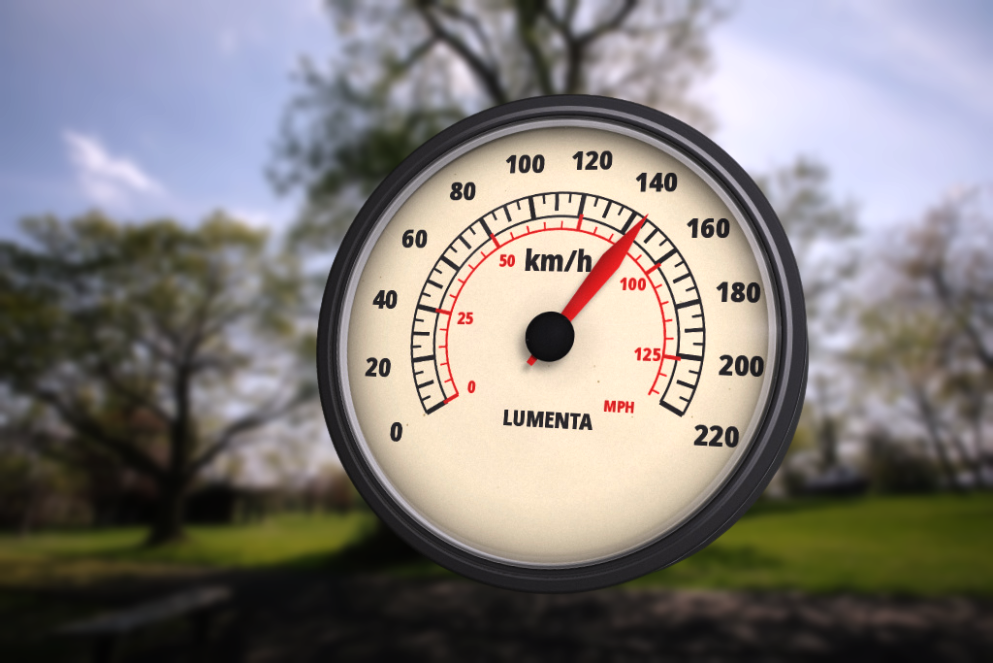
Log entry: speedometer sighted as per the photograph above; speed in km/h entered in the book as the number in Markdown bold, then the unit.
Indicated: **145** km/h
